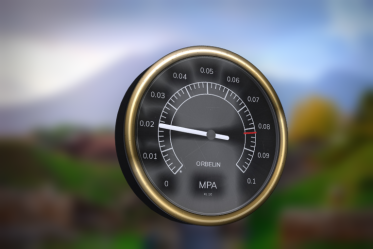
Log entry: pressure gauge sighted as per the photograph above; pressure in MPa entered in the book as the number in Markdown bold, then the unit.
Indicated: **0.02** MPa
